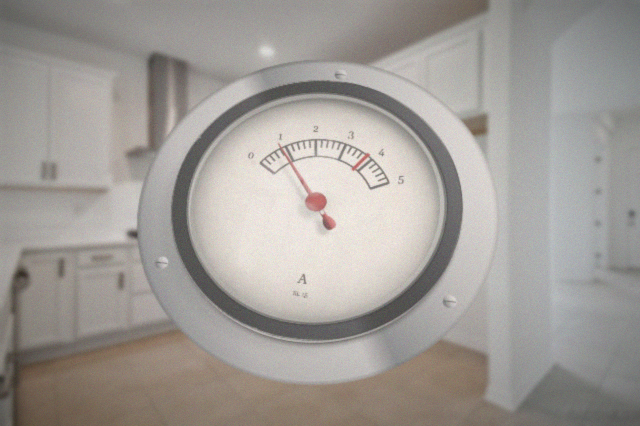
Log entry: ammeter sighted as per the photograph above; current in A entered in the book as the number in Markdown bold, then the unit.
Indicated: **0.8** A
